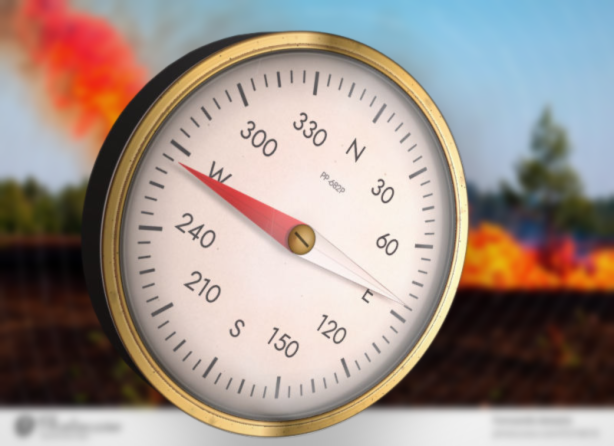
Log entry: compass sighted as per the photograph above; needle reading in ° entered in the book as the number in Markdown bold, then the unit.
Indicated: **265** °
